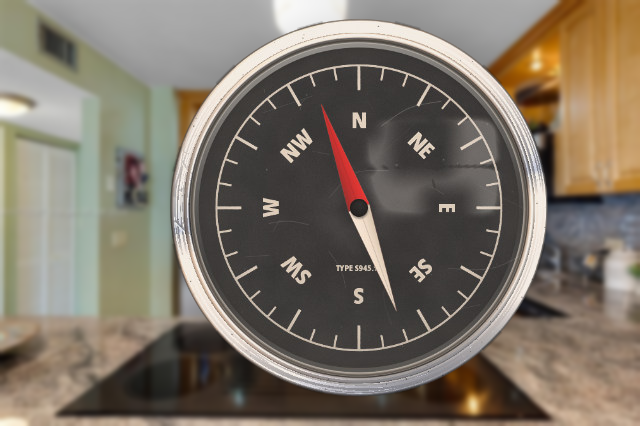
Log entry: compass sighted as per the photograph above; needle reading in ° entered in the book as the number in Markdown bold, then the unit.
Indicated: **340** °
